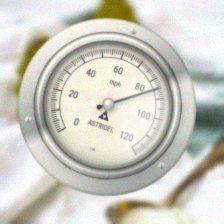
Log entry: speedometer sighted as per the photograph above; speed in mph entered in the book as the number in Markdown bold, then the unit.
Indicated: **85** mph
